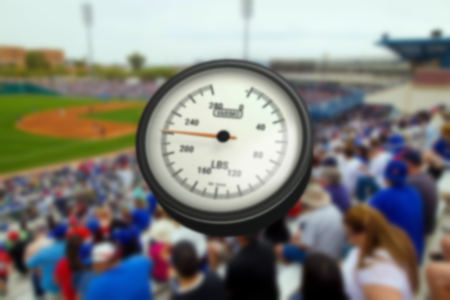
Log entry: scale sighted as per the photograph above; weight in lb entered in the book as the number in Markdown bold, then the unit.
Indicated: **220** lb
